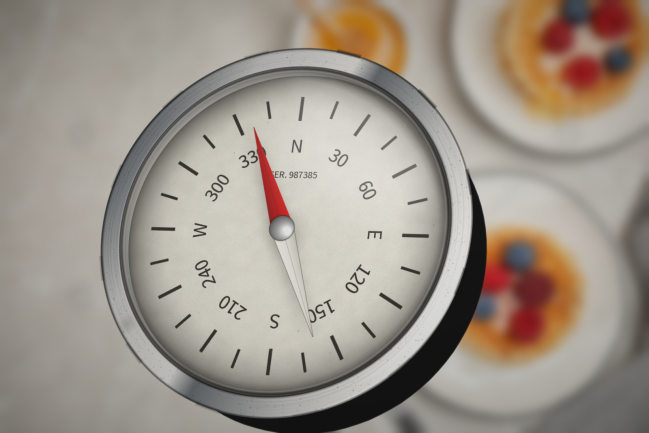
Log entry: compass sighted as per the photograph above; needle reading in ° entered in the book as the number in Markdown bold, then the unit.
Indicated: **337.5** °
